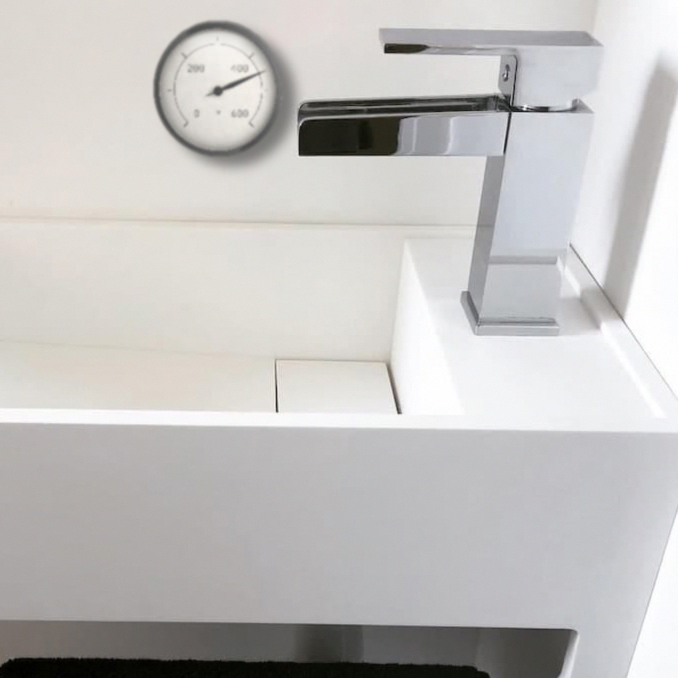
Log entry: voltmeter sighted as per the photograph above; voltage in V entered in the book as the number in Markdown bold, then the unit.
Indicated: **450** V
